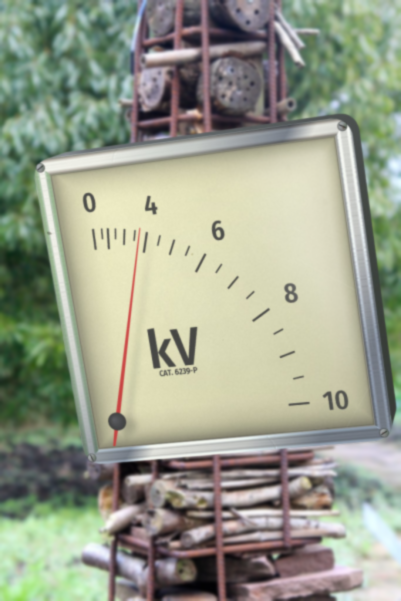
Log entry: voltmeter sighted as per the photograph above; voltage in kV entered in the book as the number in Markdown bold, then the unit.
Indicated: **3.75** kV
